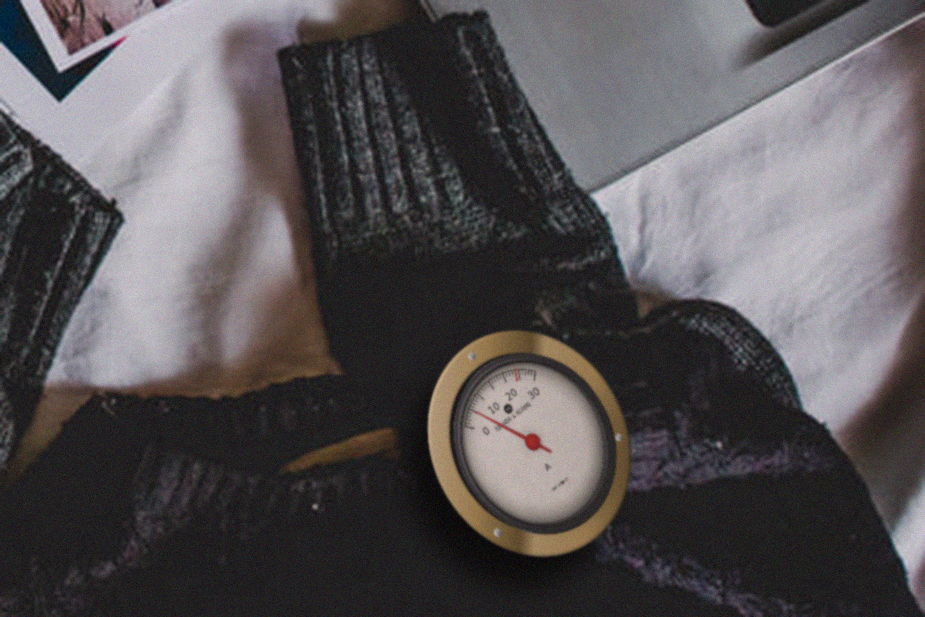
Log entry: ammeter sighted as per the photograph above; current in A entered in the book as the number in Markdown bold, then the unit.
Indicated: **5** A
